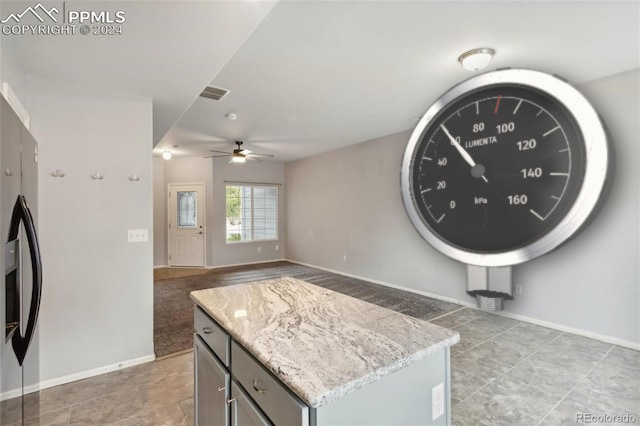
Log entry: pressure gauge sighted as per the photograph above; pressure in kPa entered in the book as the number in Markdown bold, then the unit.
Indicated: **60** kPa
